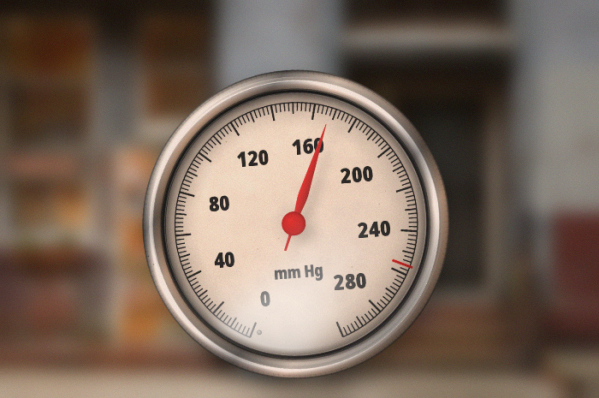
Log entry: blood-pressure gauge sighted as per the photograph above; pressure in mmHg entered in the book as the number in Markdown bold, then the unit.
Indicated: **168** mmHg
